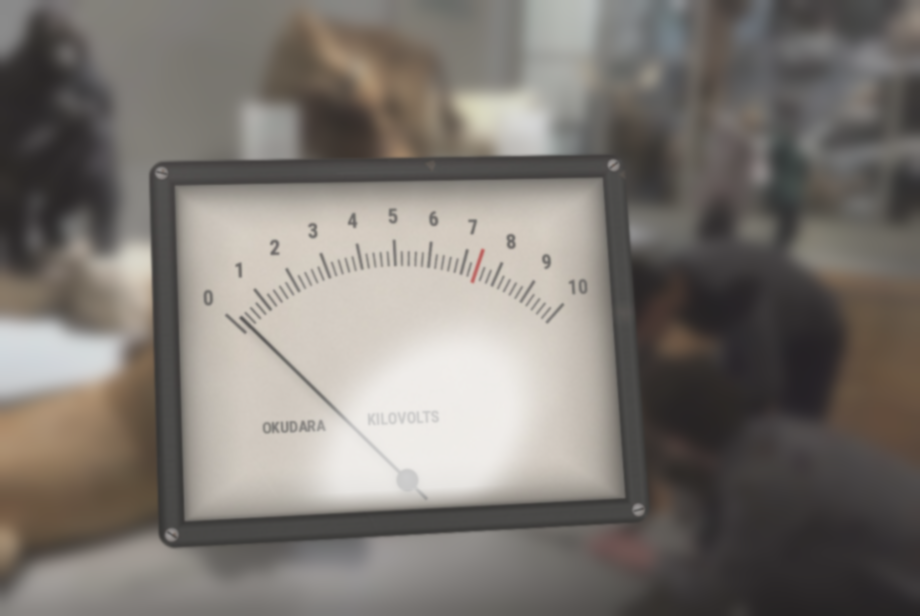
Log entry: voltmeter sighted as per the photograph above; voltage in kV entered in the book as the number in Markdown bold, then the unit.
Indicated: **0.2** kV
